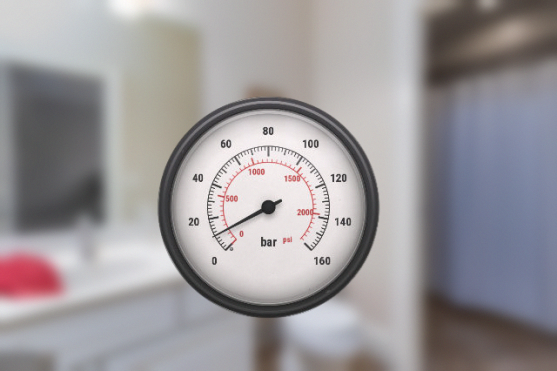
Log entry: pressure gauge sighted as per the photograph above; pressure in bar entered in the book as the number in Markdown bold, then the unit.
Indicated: **10** bar
